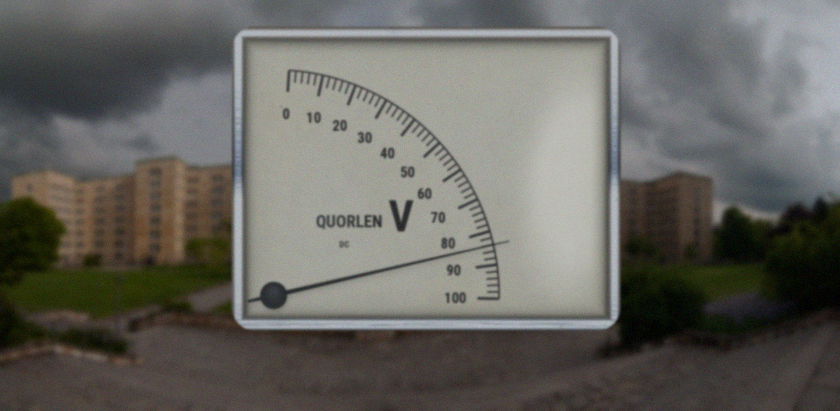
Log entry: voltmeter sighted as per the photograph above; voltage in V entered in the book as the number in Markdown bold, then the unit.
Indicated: **84** V
